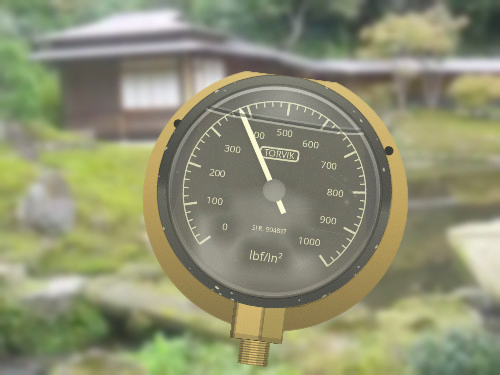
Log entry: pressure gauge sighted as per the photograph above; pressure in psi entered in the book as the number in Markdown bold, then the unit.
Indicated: **380** psi
